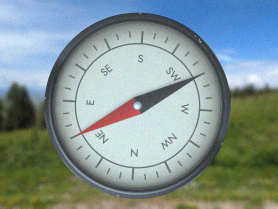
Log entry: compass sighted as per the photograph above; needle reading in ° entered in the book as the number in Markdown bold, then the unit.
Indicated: **60** °
